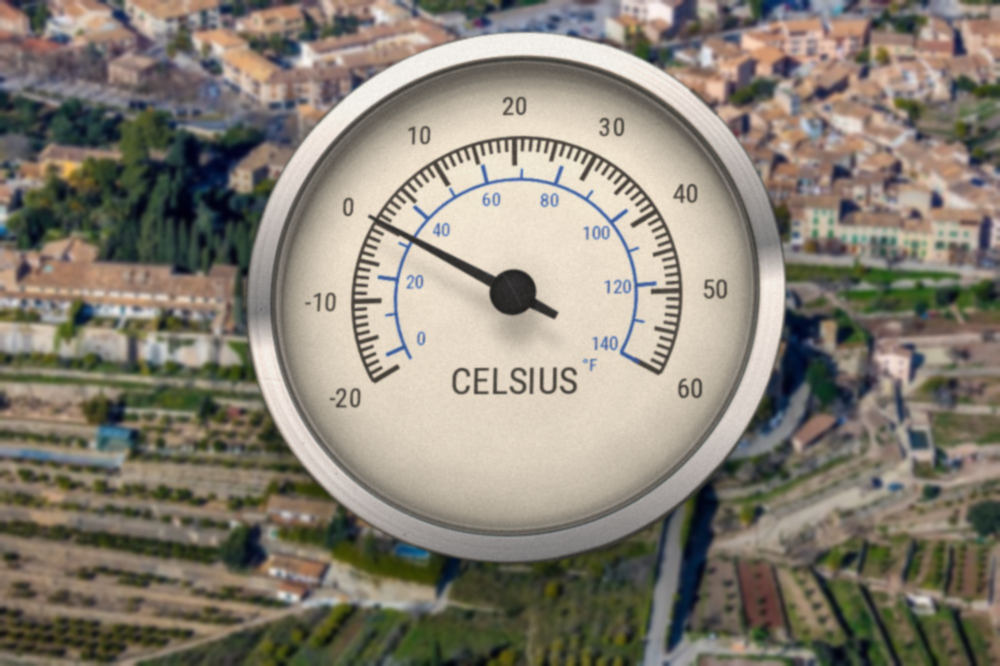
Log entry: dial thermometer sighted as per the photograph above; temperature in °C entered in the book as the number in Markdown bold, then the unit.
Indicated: **0** °C
